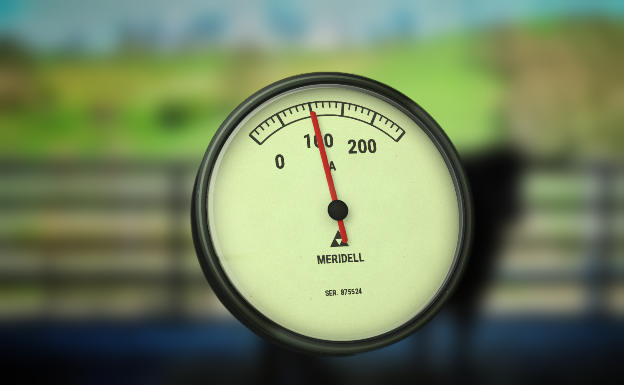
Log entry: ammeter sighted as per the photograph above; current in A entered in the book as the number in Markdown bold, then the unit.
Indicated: **100** A
